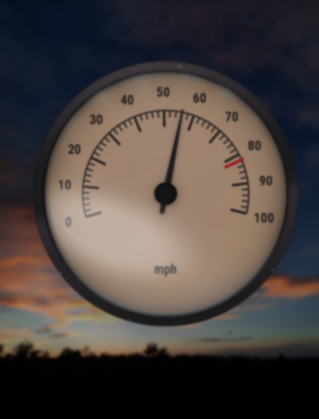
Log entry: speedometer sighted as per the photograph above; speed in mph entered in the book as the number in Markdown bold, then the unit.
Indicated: **56** mph
